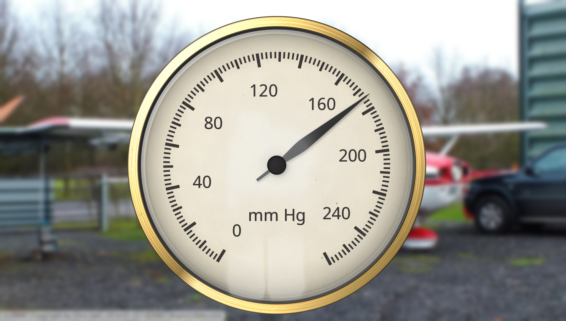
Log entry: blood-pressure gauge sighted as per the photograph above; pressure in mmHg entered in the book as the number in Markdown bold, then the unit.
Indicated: **174** mmHg
